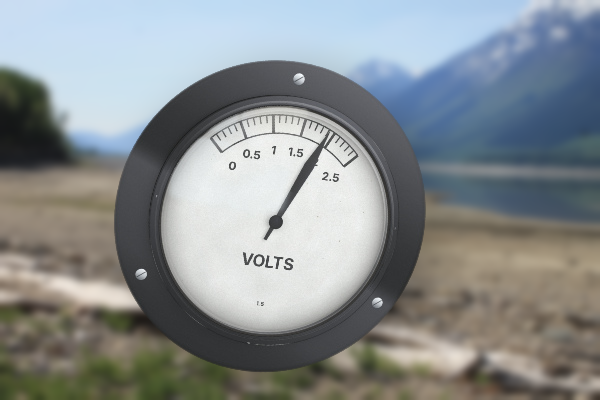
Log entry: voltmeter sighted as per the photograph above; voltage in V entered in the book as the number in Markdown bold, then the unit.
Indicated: **1.9** V
